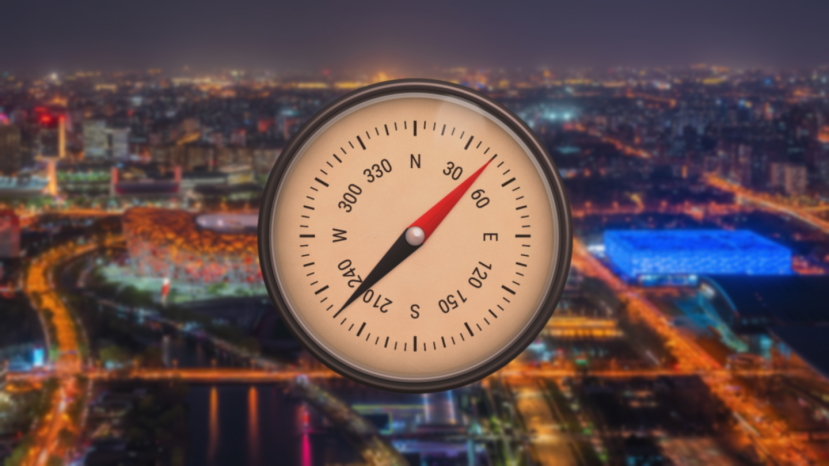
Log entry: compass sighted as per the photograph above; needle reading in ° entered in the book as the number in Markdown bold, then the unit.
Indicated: **45** °
